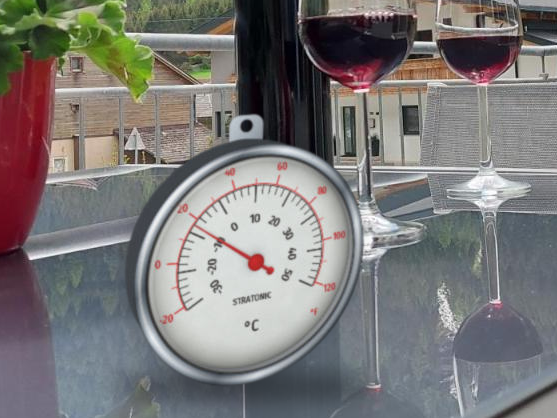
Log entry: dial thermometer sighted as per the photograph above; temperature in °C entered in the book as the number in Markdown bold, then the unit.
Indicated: **-8** °C
